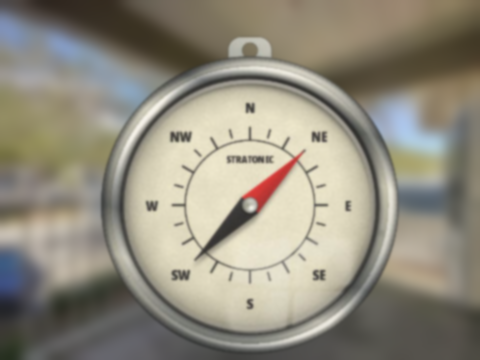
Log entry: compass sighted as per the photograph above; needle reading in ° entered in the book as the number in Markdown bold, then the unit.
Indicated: **45** °
